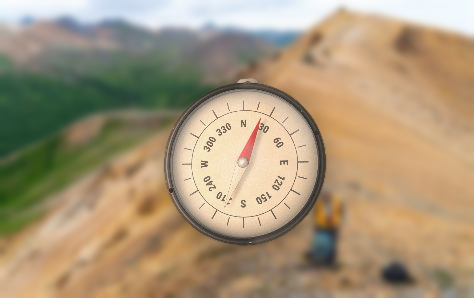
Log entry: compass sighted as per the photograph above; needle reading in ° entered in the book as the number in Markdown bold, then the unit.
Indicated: **22.5** °
